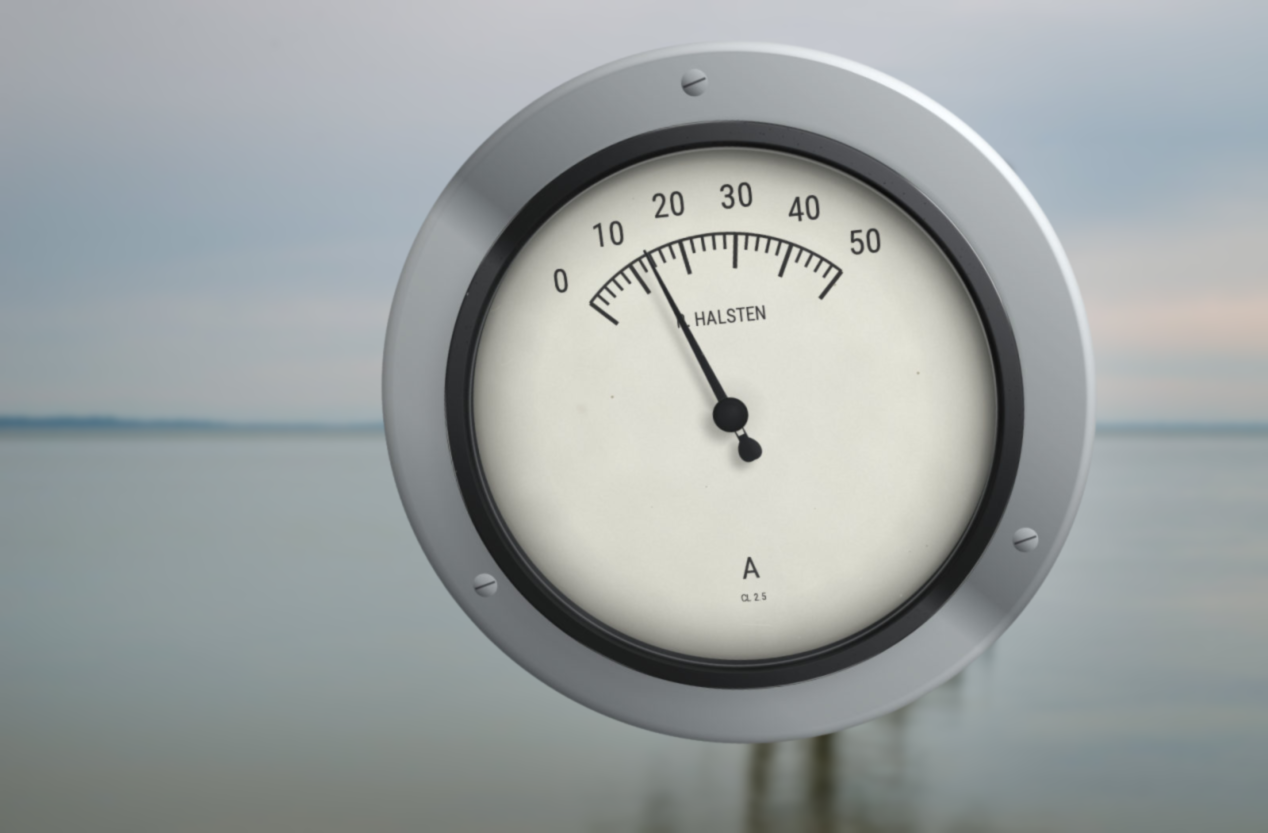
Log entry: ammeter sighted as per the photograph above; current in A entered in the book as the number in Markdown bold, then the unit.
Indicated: **14** A
